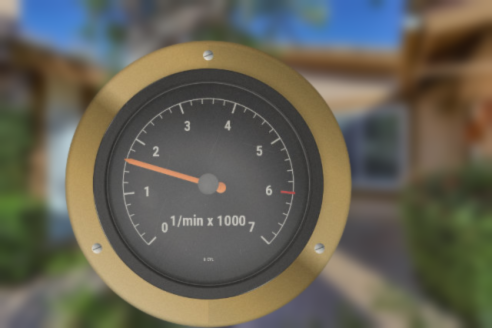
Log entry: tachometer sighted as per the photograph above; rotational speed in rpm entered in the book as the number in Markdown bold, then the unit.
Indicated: **1600** rpm
